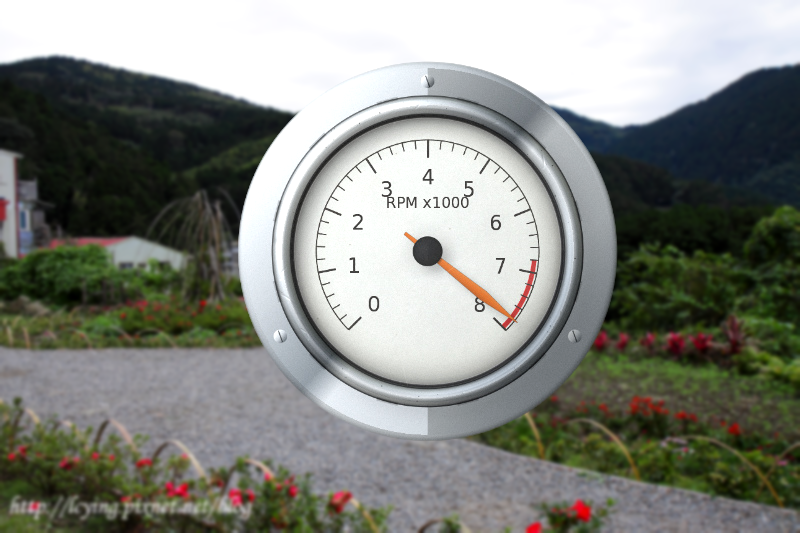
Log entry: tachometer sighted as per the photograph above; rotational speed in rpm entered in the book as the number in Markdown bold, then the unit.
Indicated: **7800** rpm
